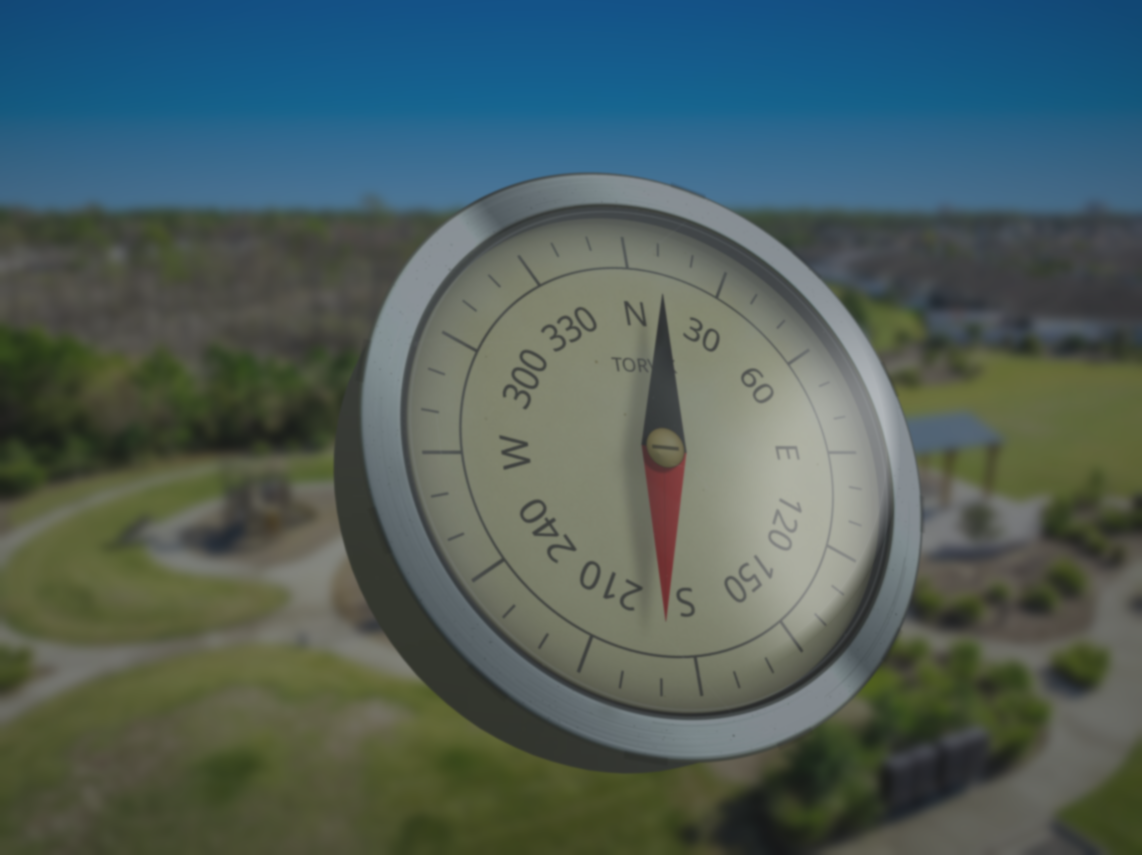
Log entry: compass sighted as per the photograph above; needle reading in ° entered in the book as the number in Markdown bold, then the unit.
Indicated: **190** °
